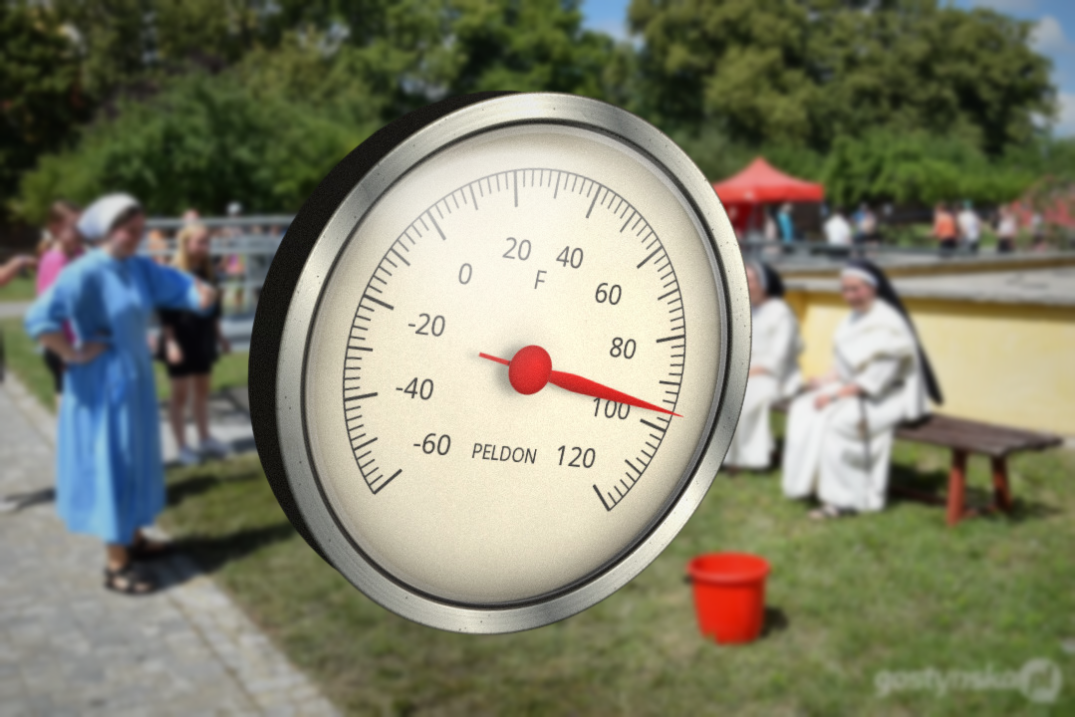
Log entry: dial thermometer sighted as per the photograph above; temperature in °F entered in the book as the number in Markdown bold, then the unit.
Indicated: **96** °F
